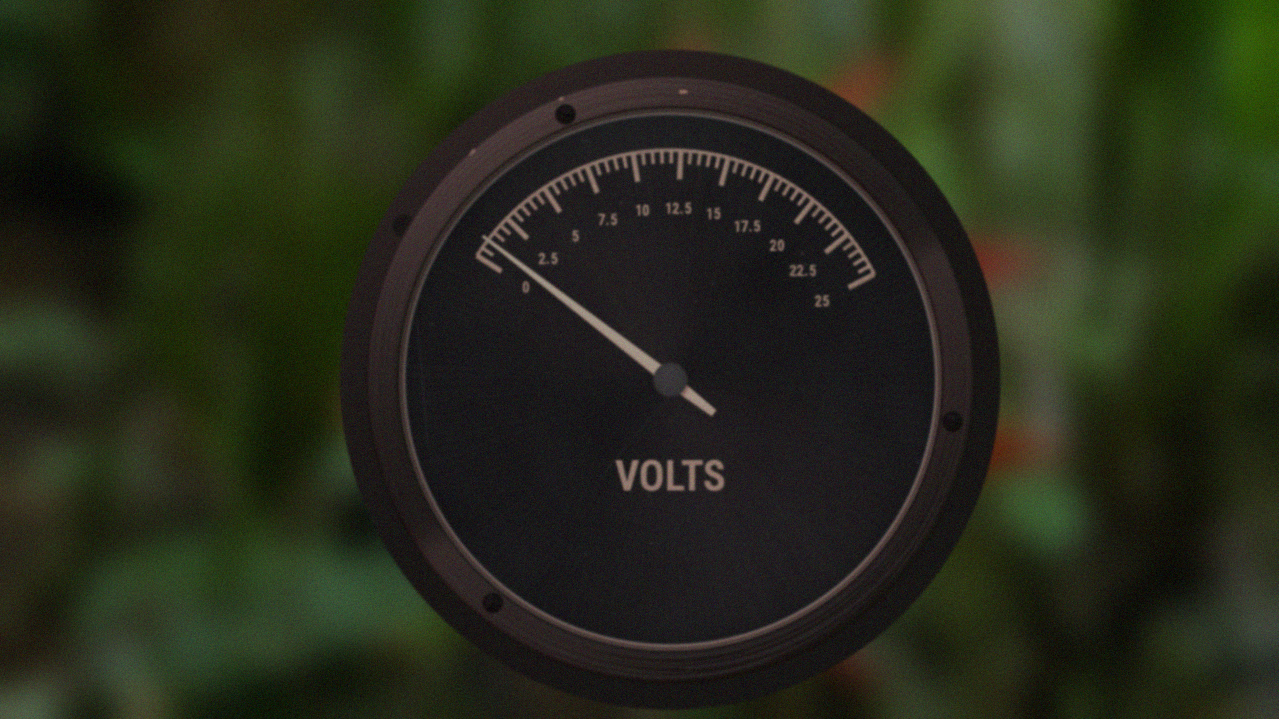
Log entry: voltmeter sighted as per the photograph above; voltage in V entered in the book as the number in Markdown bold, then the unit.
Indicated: **1** V
